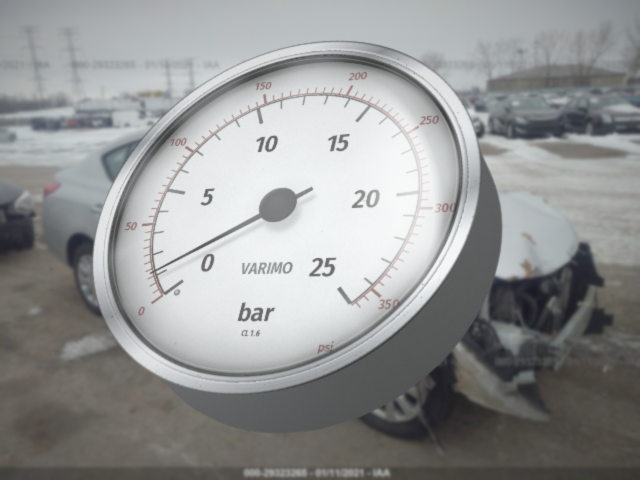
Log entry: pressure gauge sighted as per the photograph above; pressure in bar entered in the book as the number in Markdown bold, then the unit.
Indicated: **1** bar
